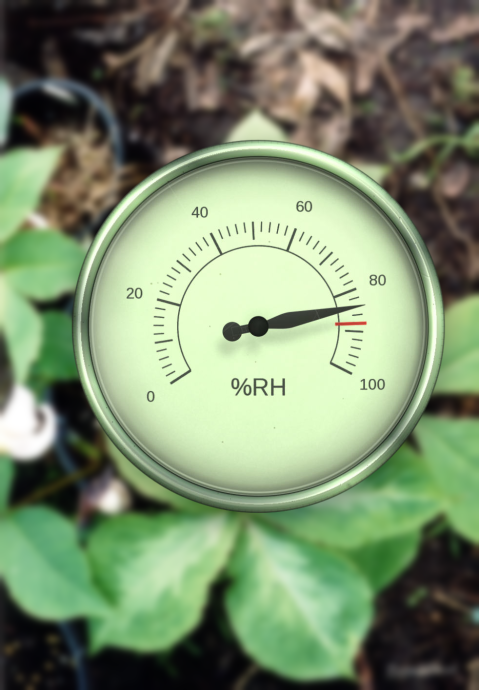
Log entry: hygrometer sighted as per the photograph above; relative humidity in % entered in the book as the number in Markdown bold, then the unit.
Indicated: **84** %
